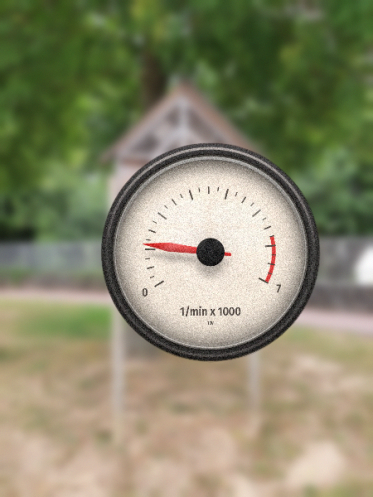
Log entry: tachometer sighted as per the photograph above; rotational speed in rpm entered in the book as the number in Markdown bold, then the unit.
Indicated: **1125** rpm
